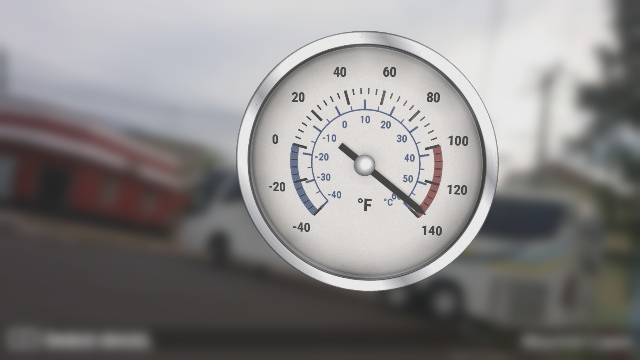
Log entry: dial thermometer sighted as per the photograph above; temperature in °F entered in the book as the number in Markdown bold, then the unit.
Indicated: **136** °F
